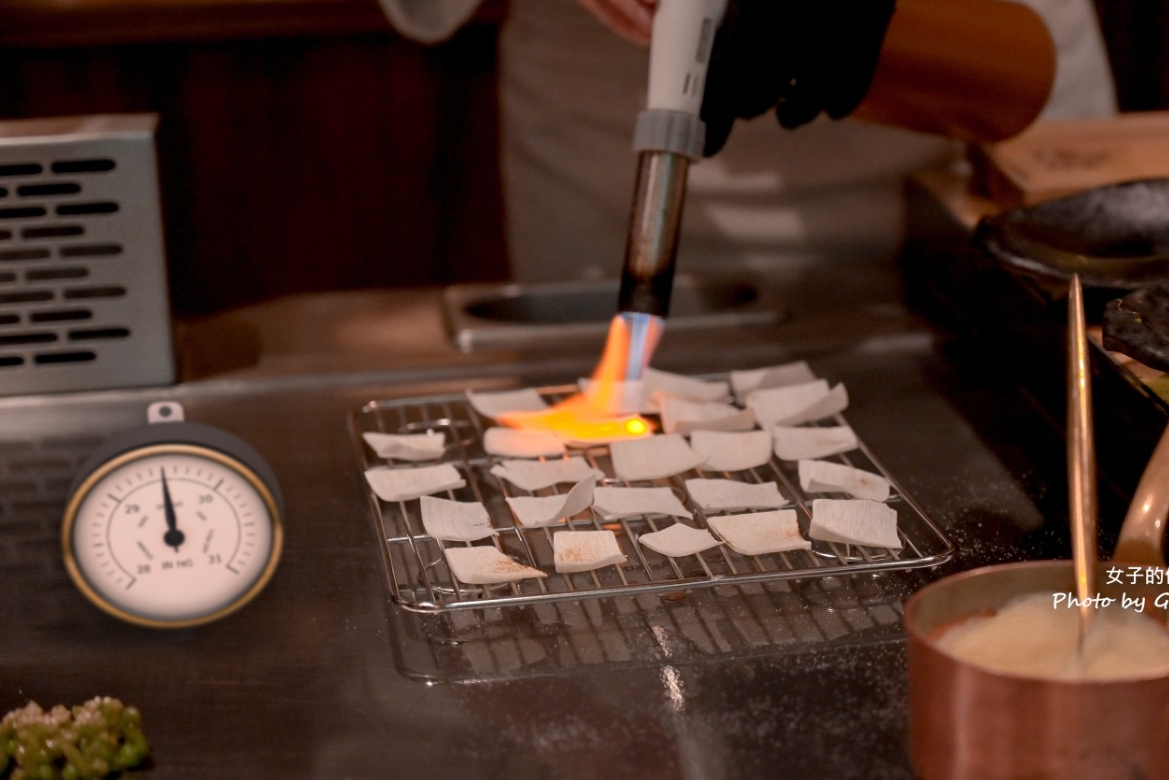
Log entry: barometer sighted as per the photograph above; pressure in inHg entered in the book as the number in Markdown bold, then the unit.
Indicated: **29.5** inHg
